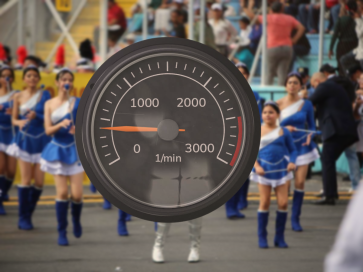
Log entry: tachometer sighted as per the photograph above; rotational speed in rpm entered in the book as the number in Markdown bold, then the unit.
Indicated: **400** rpm
